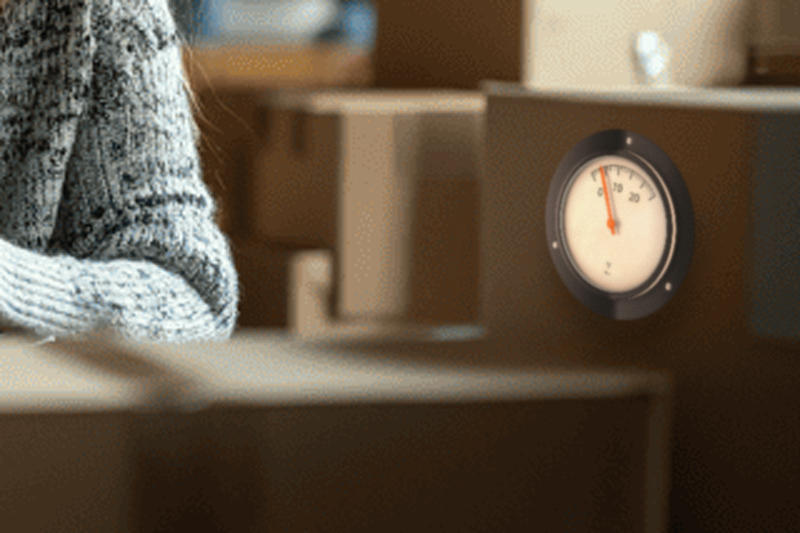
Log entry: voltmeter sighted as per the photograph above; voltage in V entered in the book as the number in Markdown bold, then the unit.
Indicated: **5** V
